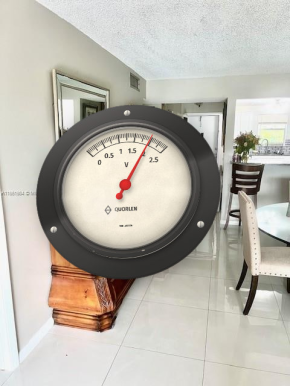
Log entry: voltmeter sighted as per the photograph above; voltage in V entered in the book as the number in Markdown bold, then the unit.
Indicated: **2** V
